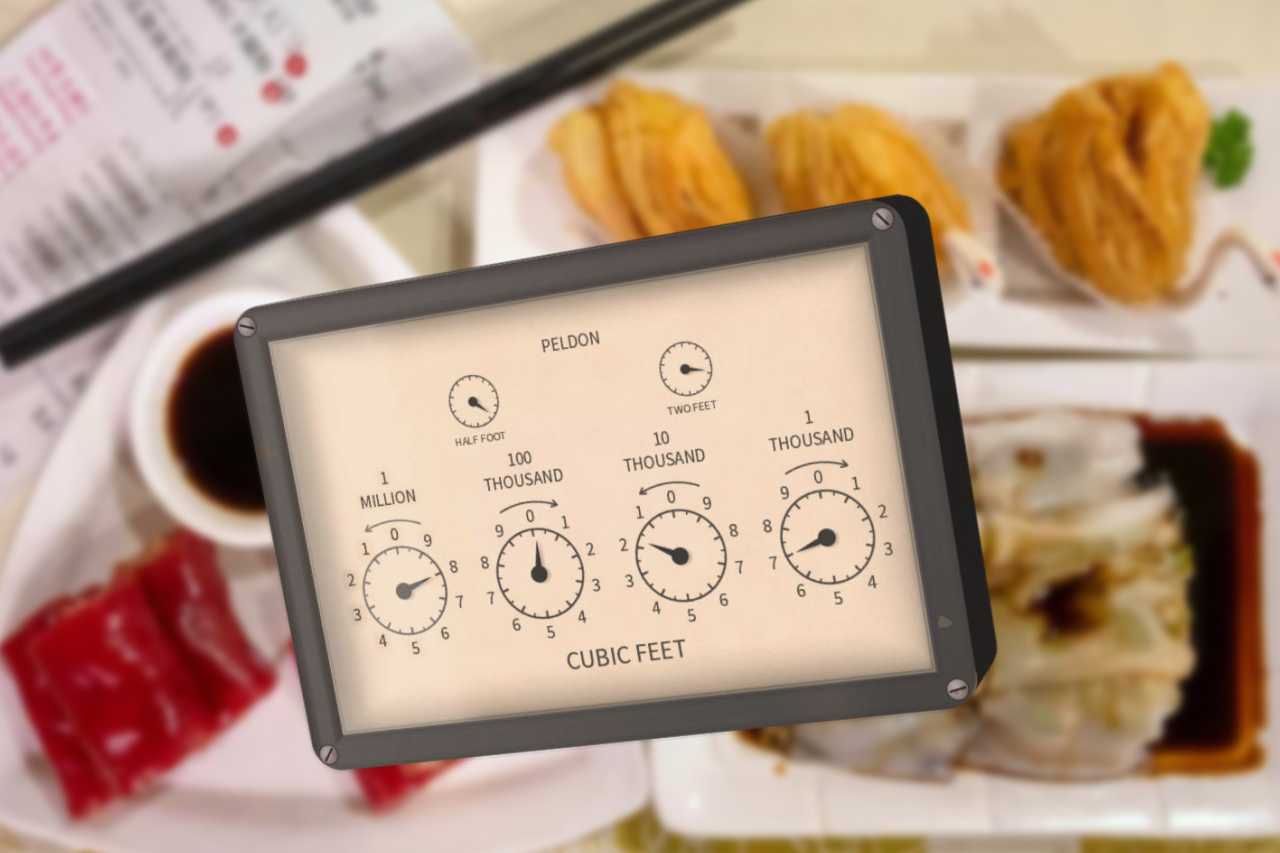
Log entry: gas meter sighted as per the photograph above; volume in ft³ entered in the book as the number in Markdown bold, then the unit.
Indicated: **801700** ft³
